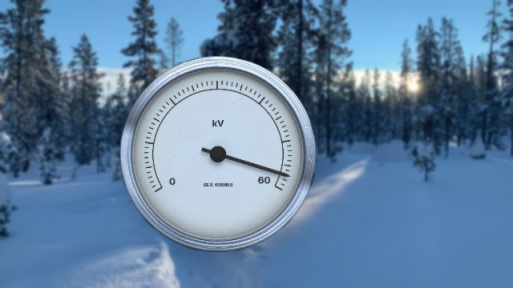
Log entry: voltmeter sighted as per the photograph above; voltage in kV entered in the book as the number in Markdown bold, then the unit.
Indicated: **57** kV
